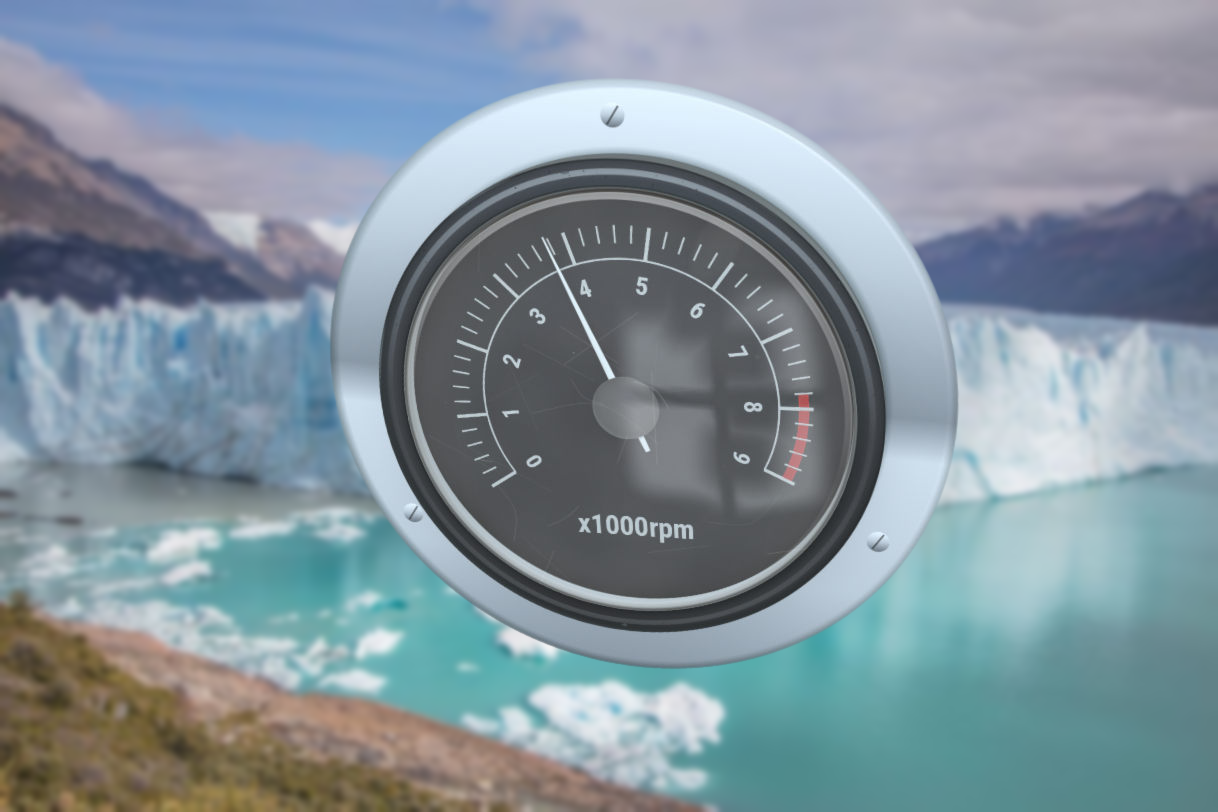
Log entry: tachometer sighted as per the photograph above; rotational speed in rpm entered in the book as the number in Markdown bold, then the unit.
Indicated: **3800** rpm
